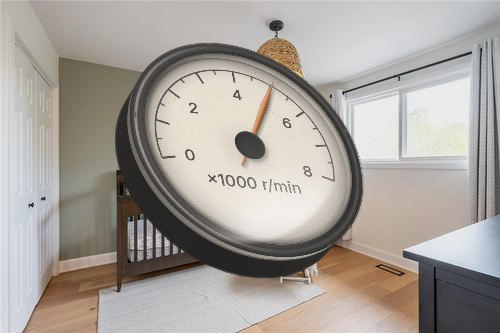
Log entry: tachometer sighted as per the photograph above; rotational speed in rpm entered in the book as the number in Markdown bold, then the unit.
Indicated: **5000** rpm
